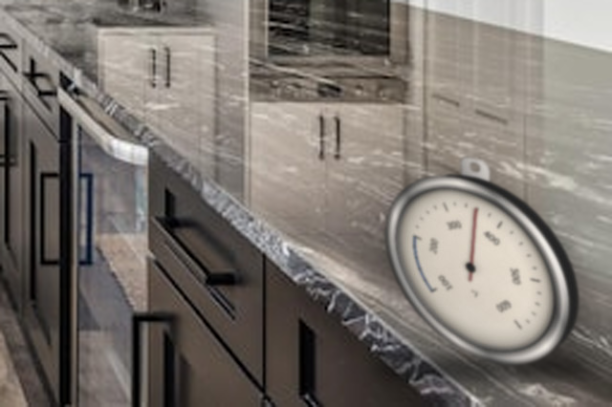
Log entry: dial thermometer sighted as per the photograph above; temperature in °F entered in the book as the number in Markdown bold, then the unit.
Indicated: **360** °F
